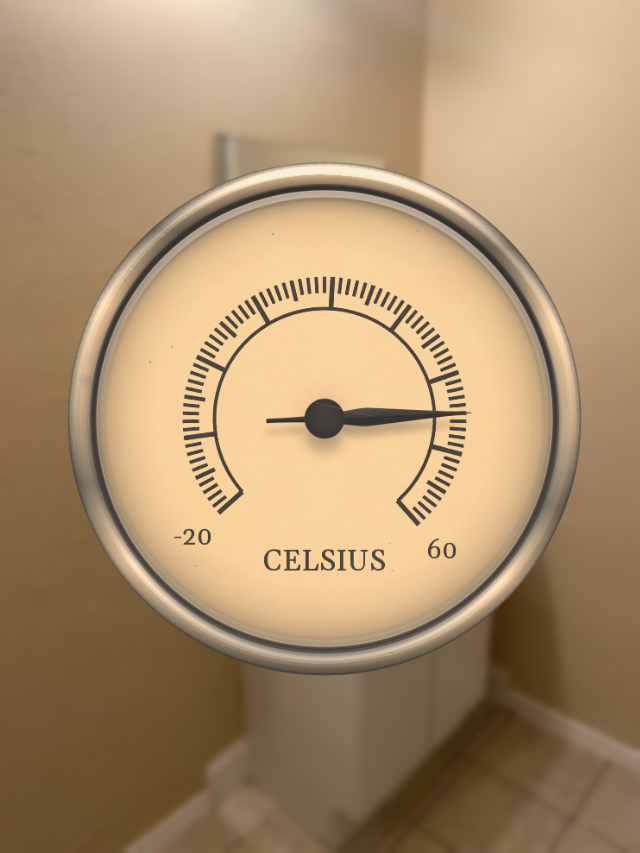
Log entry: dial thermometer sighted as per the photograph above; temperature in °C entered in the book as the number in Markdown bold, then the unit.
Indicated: **45** °C
